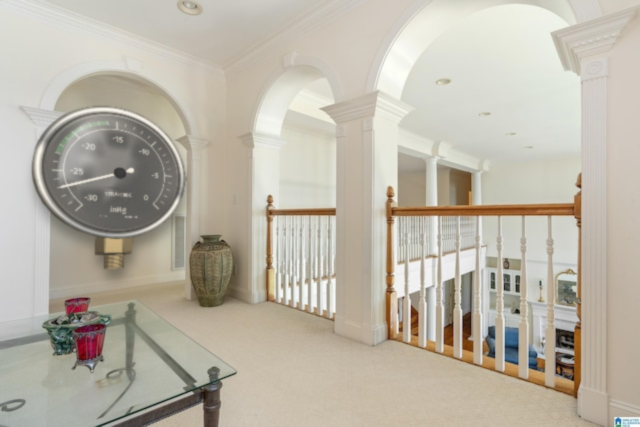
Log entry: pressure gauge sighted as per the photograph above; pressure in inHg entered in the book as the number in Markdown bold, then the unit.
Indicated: **-27** inHg
